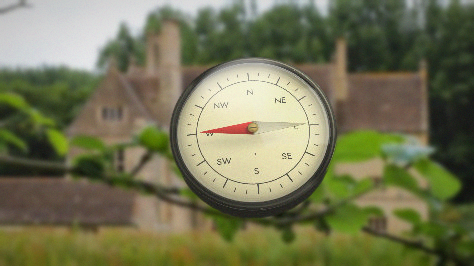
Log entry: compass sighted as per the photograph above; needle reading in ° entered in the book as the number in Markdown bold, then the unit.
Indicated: **270** °
